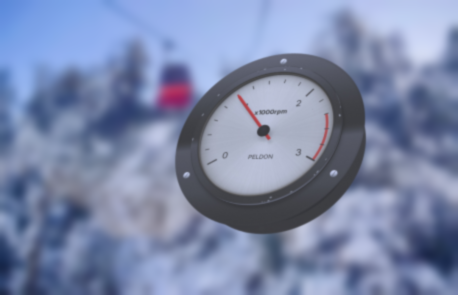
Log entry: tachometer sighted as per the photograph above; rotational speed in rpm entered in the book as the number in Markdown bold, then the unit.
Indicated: **1000** rpm
